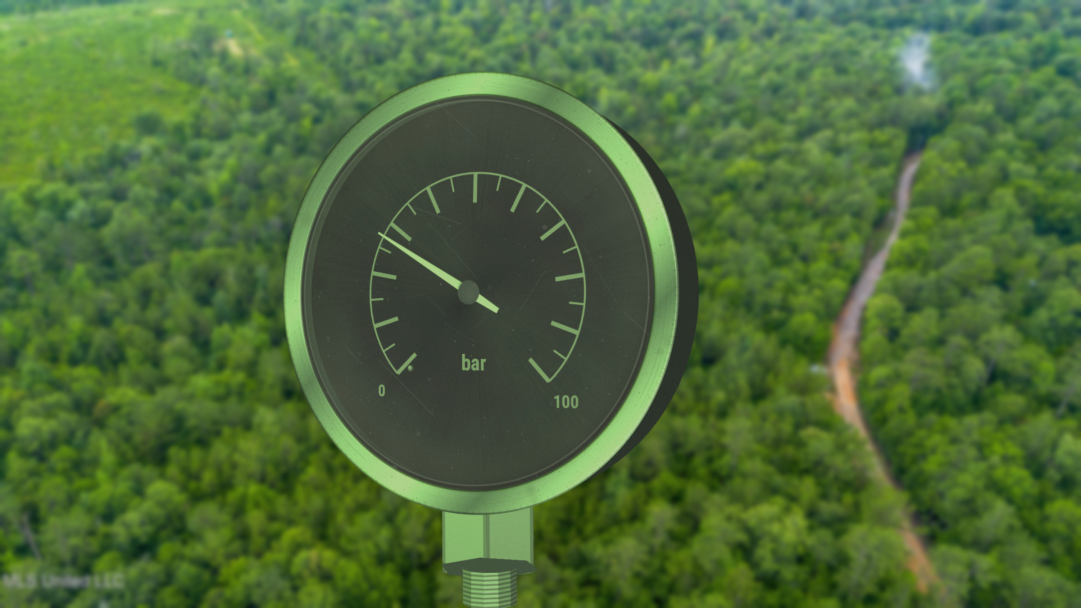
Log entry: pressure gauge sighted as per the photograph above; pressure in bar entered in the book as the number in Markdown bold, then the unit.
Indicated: **27.5** bar
